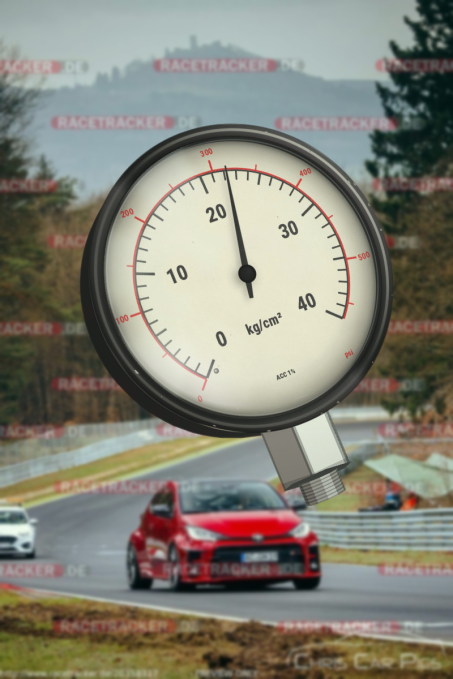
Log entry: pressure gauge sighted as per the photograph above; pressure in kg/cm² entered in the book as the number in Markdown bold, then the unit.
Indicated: **22** kg/cm²
